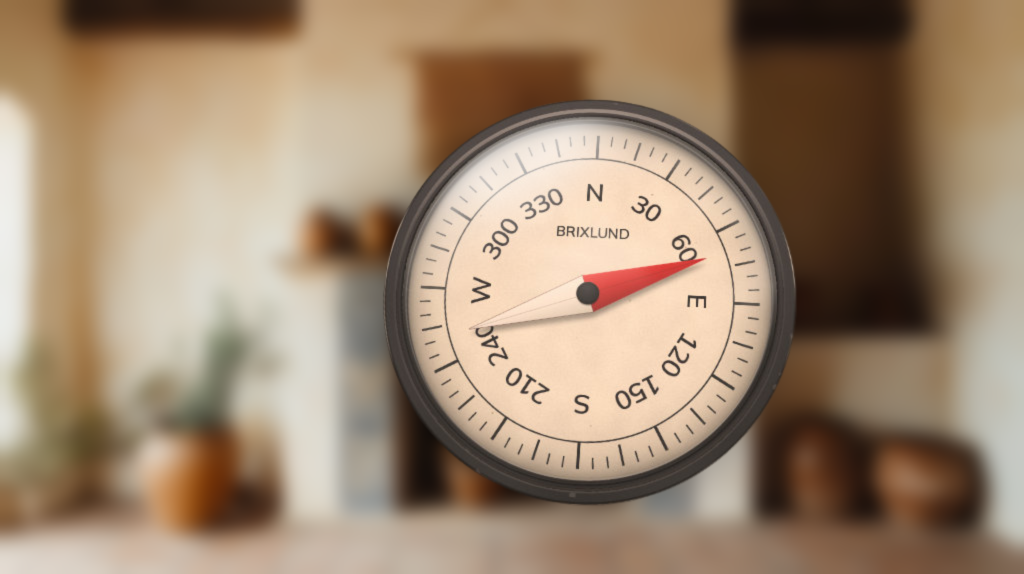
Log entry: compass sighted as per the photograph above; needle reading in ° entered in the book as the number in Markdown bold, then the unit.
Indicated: **70** °
